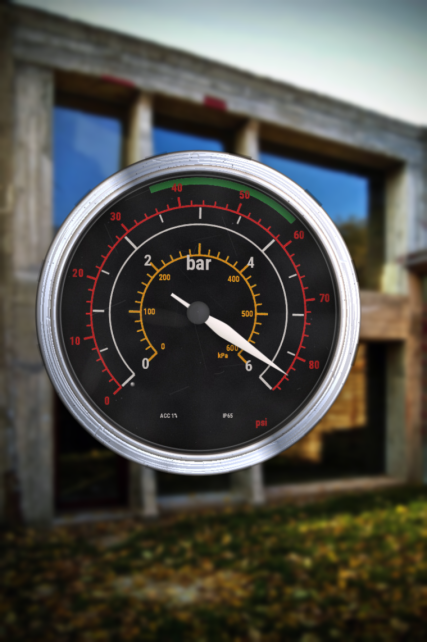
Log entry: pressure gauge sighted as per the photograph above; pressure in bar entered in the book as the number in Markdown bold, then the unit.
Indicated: **5.75** bar
